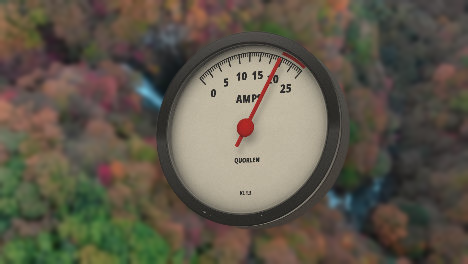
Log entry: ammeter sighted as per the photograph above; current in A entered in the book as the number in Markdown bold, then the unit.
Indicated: **20** A
